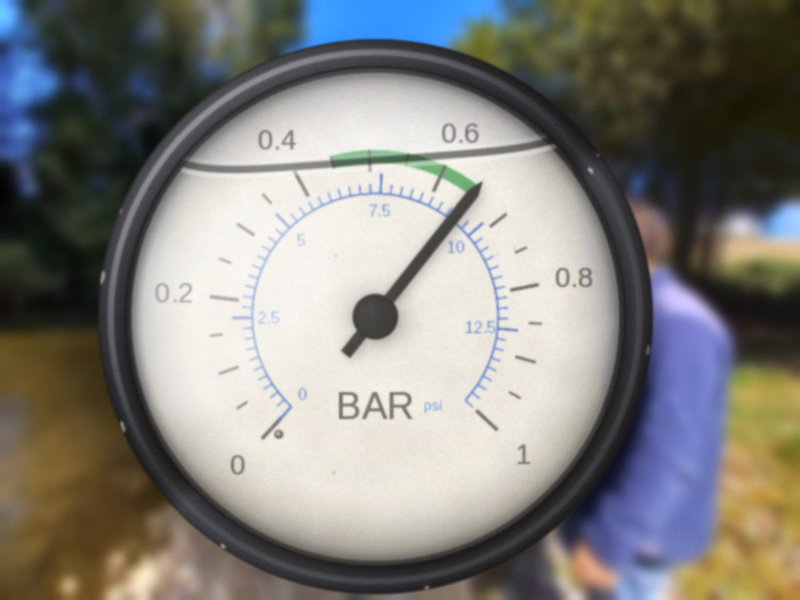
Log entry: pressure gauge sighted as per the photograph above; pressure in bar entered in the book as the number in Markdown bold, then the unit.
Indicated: **0.65** bar
